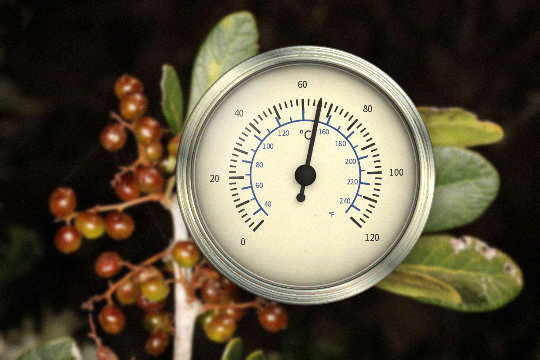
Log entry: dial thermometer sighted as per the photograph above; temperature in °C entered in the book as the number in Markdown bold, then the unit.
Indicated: **66** °C
